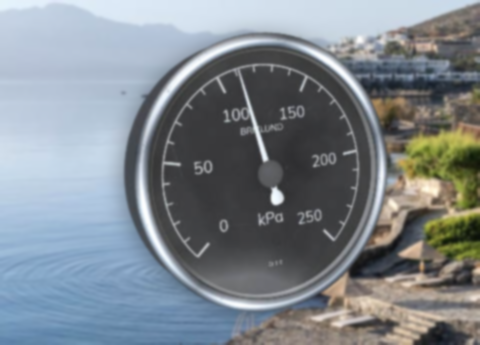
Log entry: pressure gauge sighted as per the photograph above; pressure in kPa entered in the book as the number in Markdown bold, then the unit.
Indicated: **110** kPa
